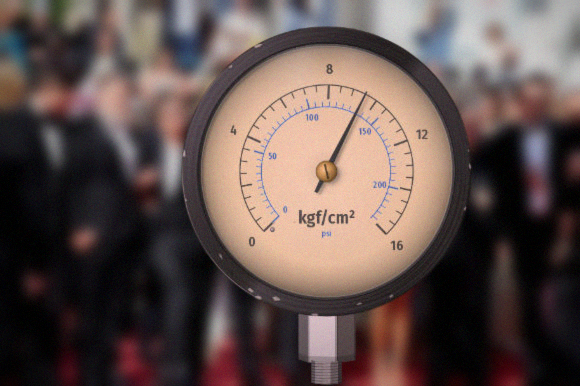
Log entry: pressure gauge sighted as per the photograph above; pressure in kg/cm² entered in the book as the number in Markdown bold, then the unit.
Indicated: **9.5** kg/cm²
